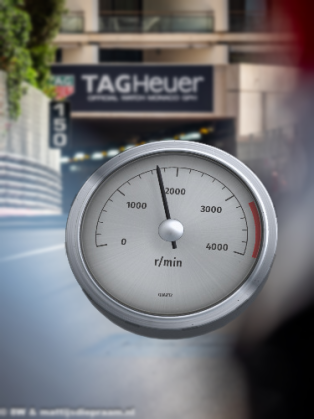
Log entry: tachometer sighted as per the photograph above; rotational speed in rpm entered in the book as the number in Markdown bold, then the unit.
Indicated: **1700** rpm
